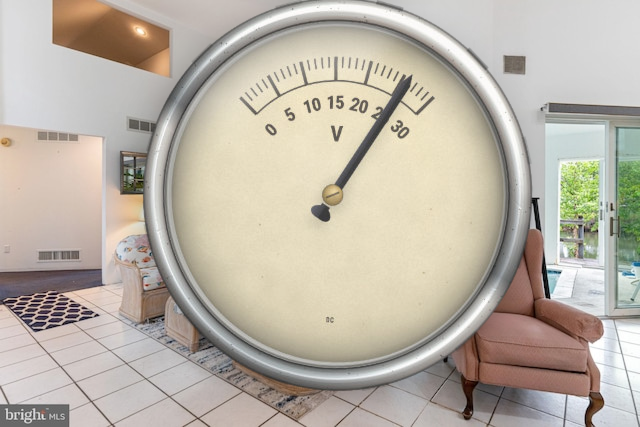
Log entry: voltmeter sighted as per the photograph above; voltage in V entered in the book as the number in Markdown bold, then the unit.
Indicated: **26** V
